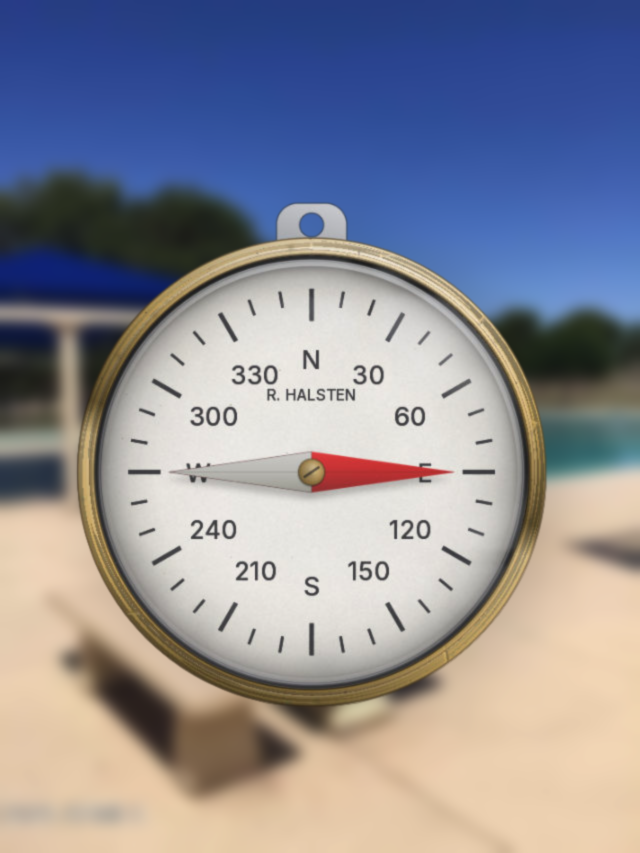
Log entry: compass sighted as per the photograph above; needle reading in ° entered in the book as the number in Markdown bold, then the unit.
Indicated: **90** °
